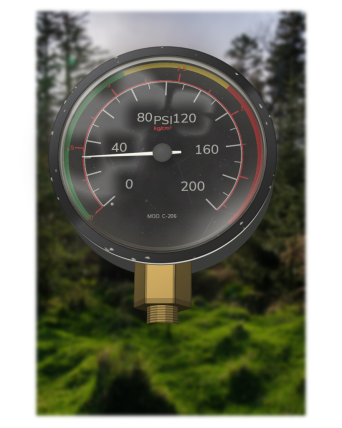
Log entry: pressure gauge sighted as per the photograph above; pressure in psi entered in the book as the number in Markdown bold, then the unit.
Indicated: **30** psi
